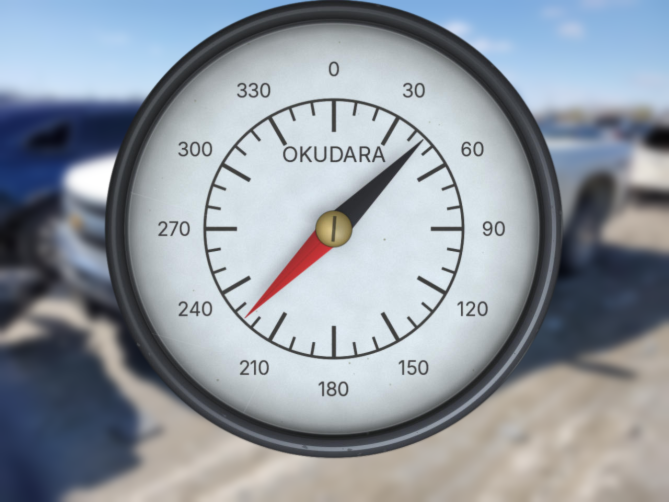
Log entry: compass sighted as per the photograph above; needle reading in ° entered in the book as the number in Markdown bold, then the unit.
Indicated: **225** °
